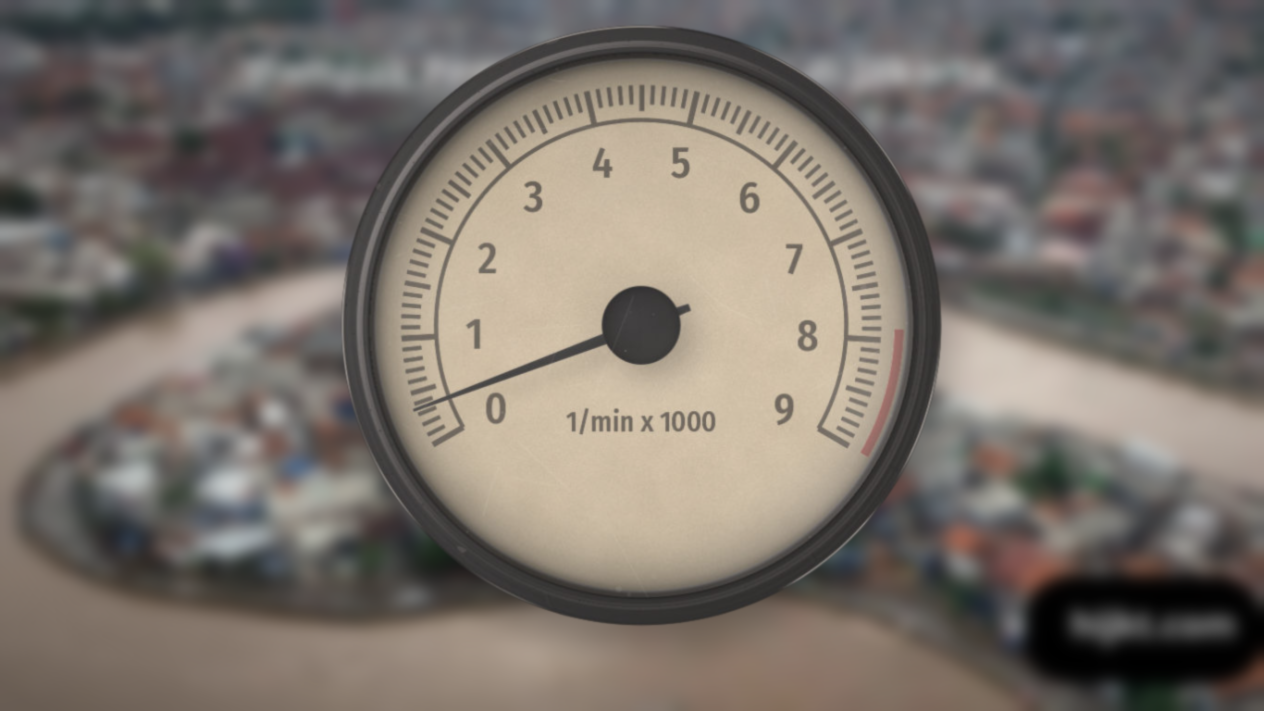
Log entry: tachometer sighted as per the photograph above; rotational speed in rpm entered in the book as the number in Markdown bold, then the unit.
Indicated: **350** rpm
